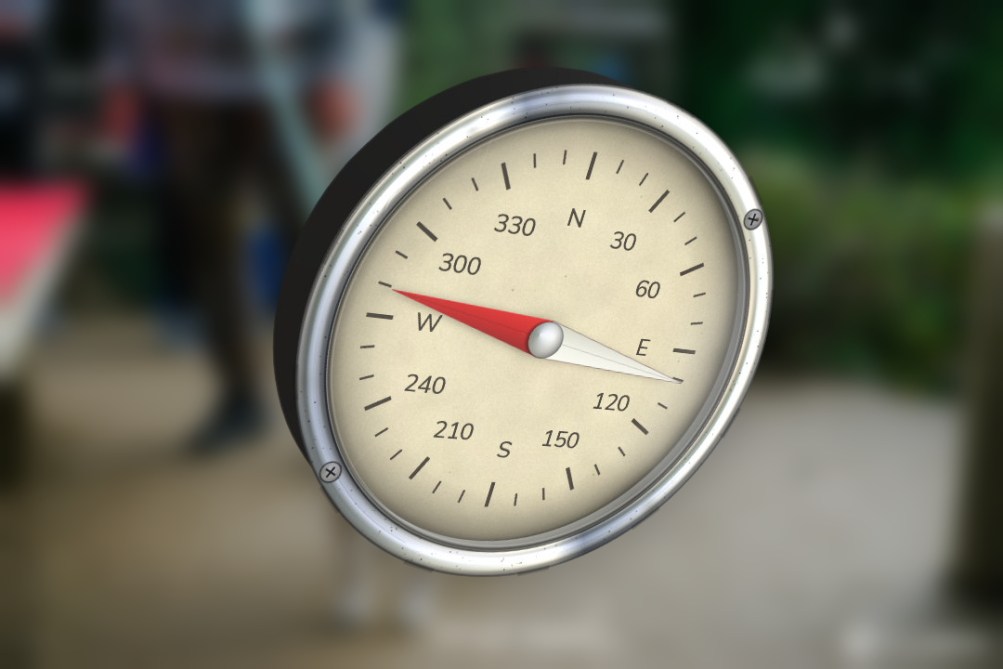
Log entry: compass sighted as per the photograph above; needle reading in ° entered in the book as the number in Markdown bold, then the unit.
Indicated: **280** °
